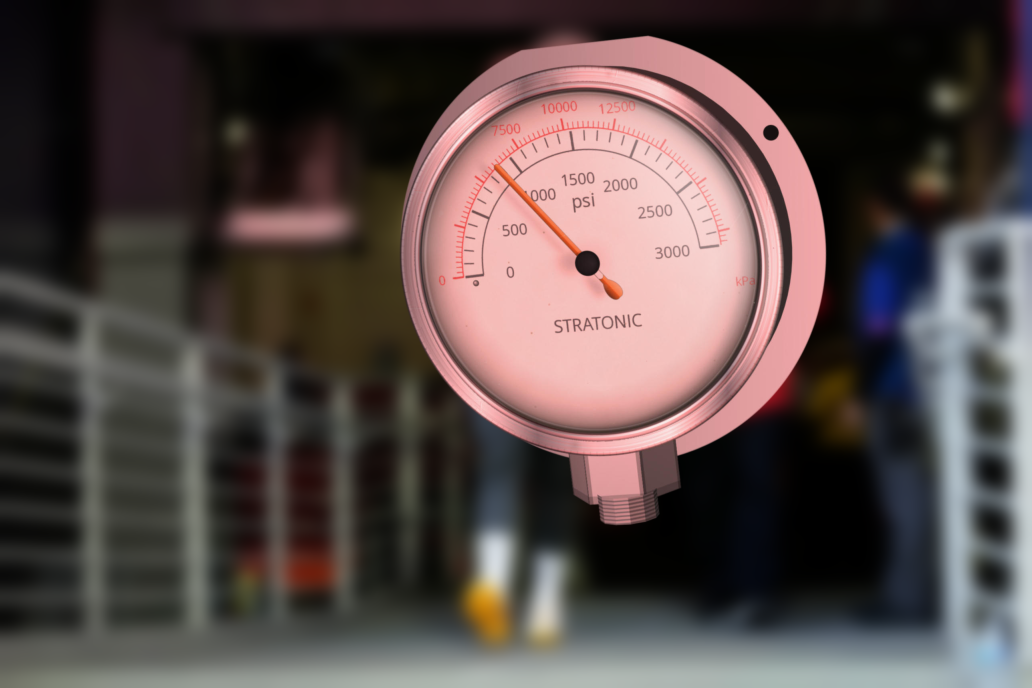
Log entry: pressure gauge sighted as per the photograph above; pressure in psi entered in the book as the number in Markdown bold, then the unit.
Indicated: **900** psi
